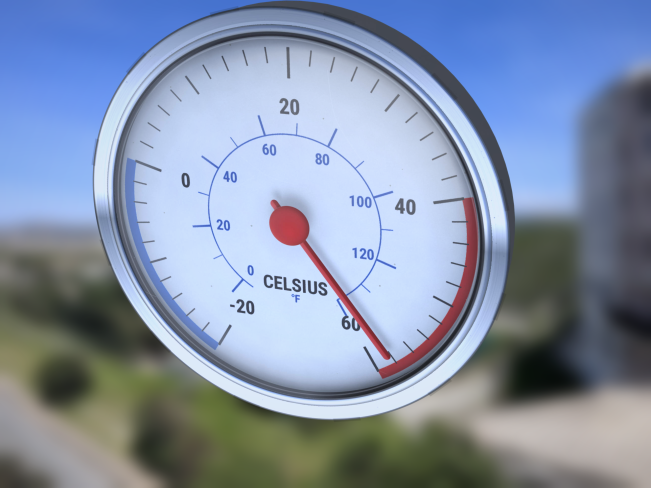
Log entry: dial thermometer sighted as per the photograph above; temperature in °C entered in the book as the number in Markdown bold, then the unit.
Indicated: **58** °C
